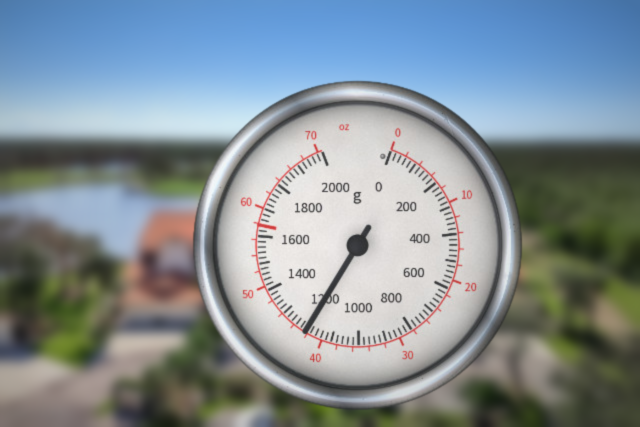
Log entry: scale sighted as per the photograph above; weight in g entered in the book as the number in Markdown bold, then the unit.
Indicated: **1200** g
